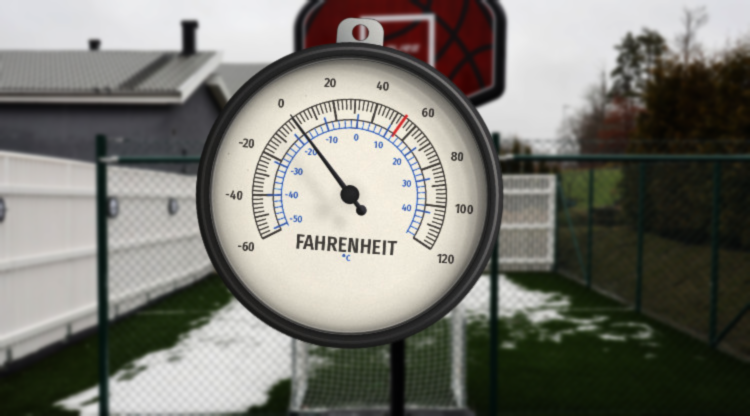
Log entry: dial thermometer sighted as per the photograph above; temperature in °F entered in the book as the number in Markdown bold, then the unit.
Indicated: **0** °F
